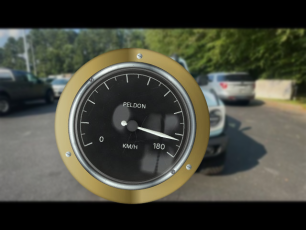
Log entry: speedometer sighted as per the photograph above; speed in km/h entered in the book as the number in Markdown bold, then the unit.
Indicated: **165** km/h
